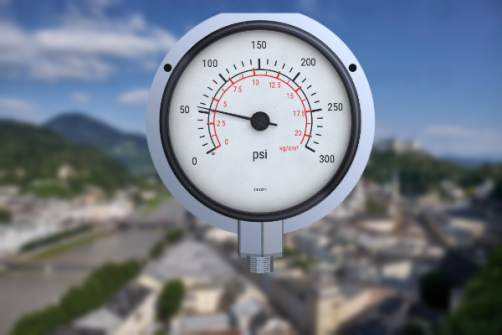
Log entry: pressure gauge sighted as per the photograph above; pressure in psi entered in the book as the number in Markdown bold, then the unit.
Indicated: **55** psi
